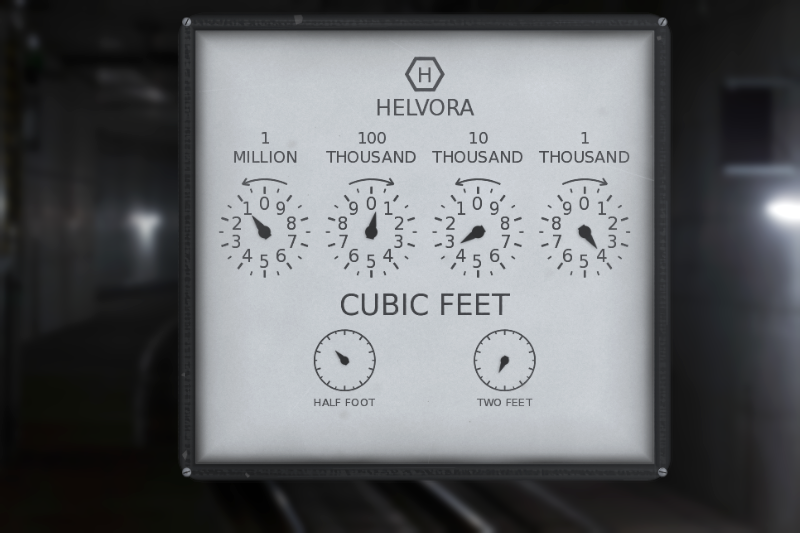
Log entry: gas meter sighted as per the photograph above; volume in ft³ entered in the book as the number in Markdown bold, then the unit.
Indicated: **103400** ft³
